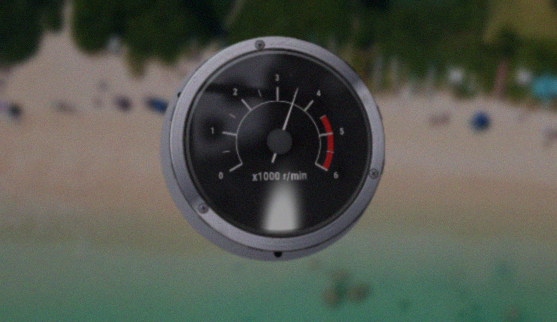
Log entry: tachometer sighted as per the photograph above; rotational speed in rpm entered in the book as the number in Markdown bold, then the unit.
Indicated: **3500** rpm
